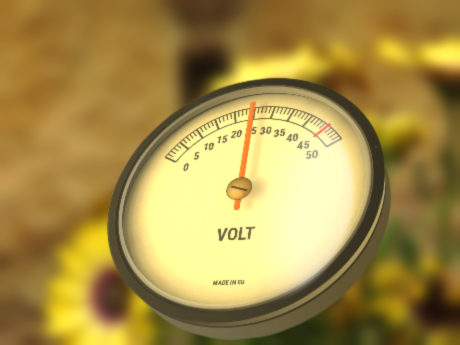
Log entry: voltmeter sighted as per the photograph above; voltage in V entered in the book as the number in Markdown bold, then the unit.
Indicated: **25** V
